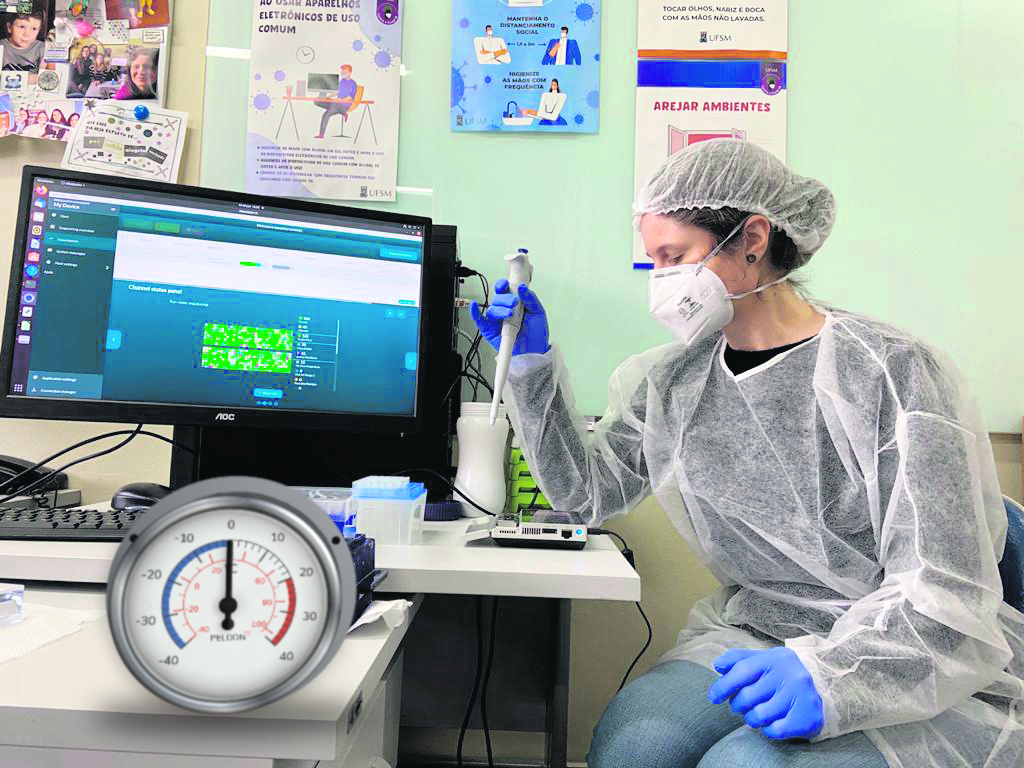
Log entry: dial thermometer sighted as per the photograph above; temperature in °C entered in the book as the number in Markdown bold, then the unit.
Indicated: **0** °C
